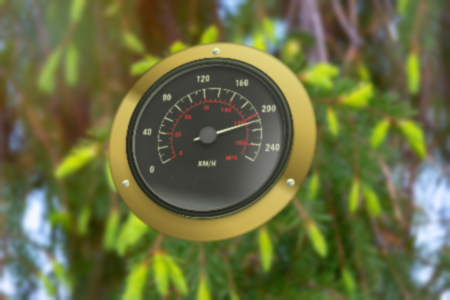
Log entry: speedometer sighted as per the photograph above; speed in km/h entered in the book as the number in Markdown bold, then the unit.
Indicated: **210** km/h
